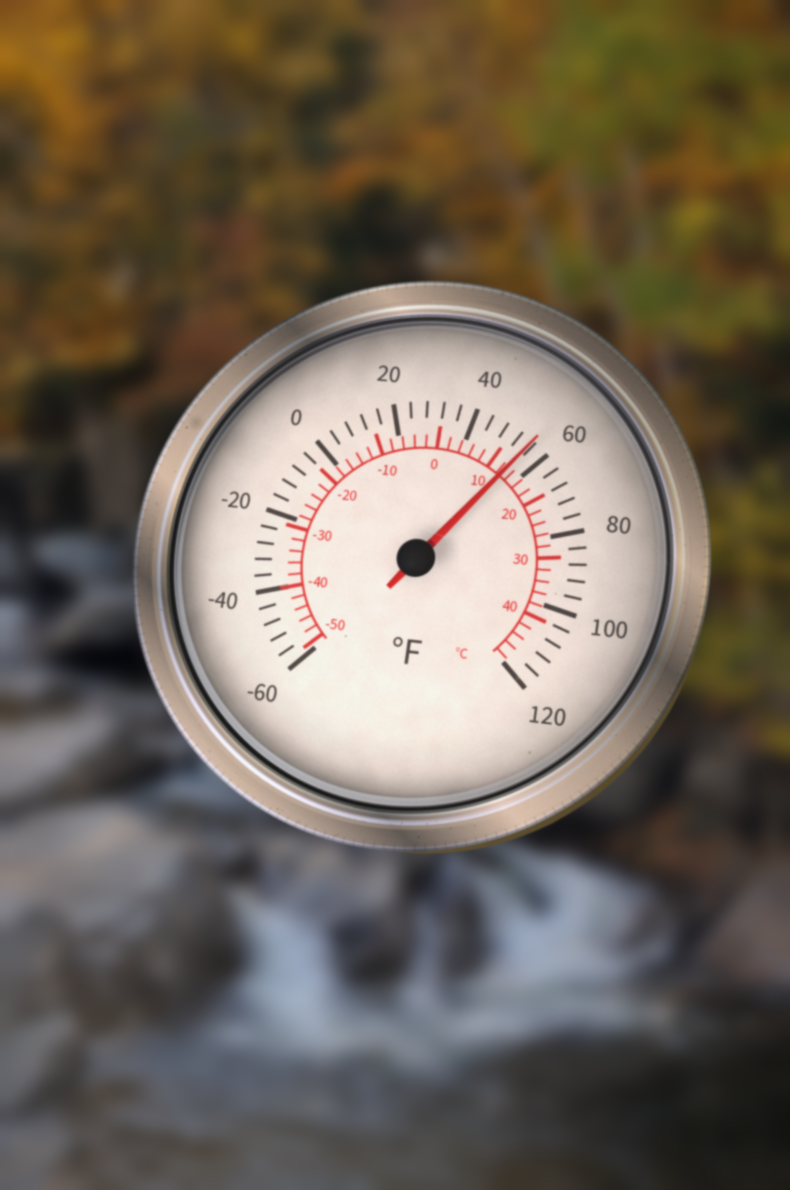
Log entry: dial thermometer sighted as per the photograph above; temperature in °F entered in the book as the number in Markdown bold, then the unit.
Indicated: **56** °F
